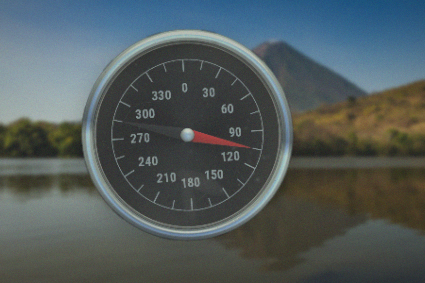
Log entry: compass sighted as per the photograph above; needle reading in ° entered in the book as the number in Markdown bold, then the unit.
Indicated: **105** °
